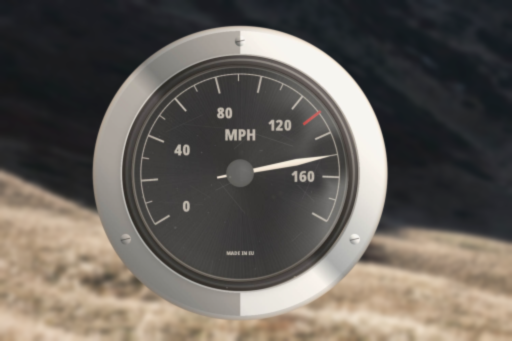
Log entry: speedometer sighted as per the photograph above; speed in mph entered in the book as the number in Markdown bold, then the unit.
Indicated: **150** mph
